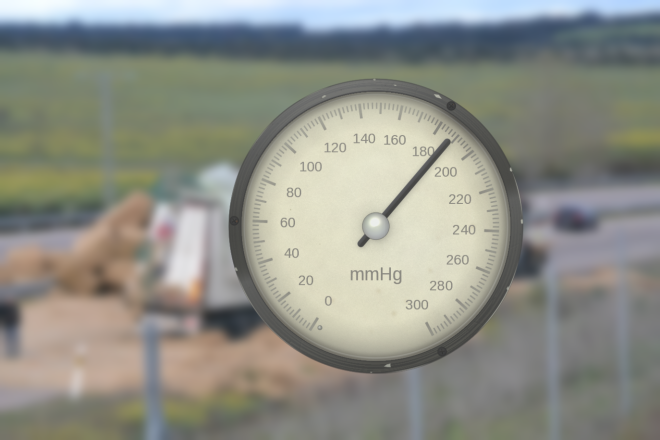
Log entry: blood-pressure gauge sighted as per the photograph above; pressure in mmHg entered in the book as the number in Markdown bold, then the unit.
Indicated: **188** mmHg
